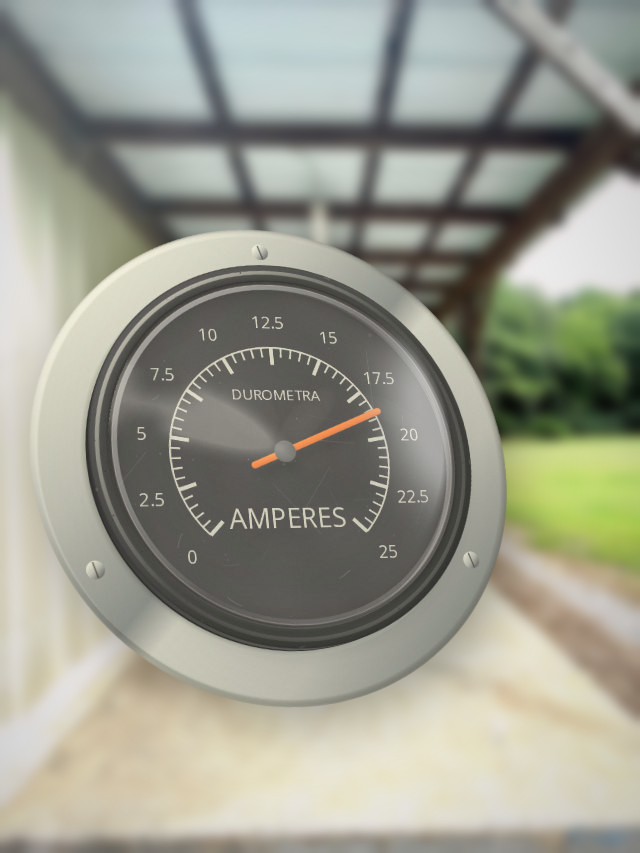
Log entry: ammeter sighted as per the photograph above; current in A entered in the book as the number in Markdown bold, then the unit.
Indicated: **18.75** A
